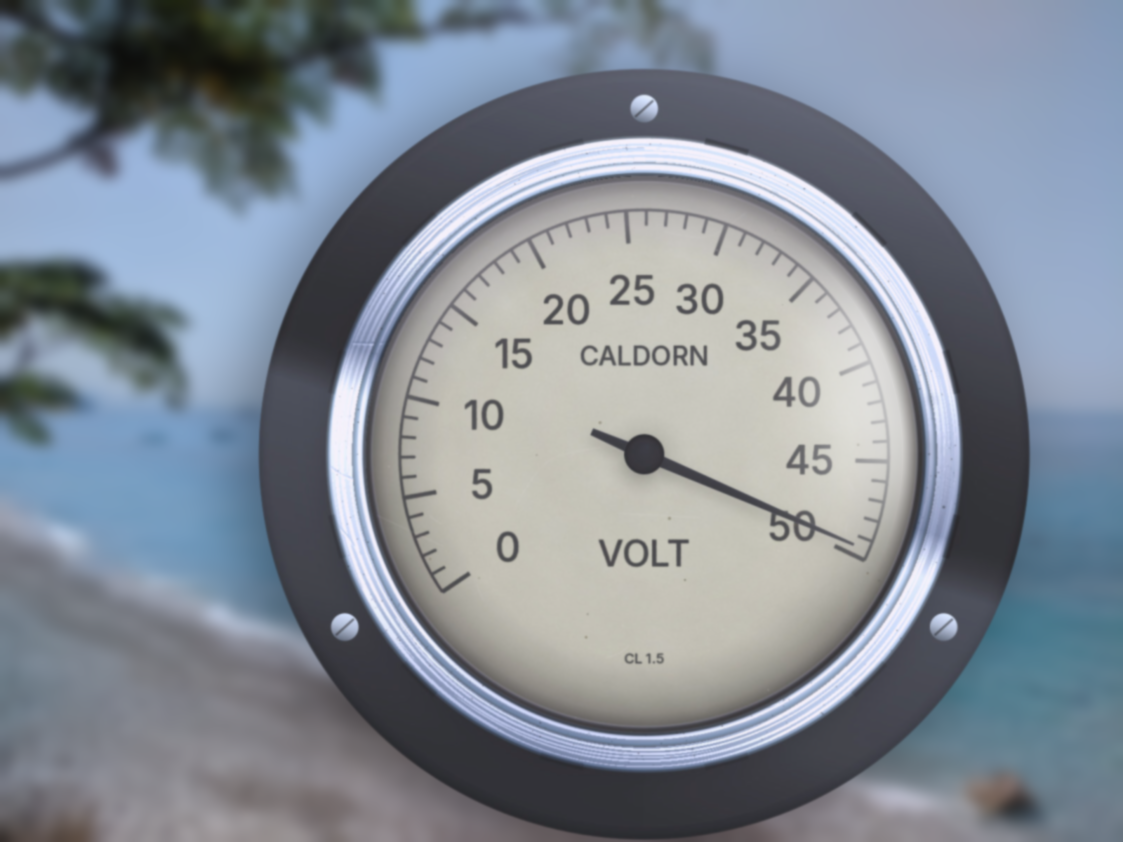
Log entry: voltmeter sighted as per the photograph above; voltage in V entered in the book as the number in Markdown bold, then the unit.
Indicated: **49.5** V
